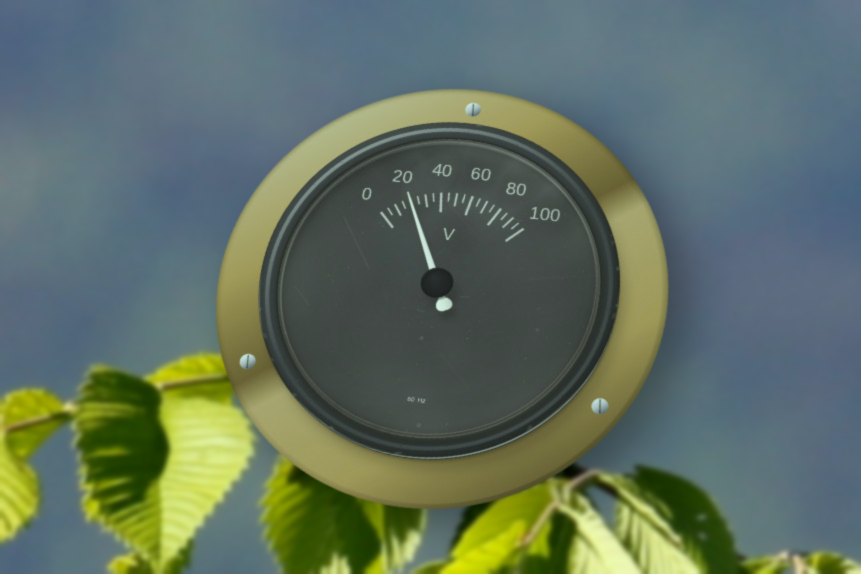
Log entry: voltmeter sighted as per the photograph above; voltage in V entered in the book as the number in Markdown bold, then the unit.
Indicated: **20** V
